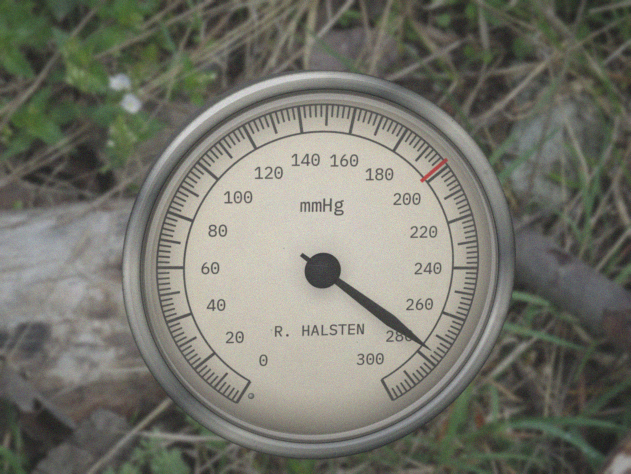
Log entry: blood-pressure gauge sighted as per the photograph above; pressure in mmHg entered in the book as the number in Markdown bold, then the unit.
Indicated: **276** mmHg
